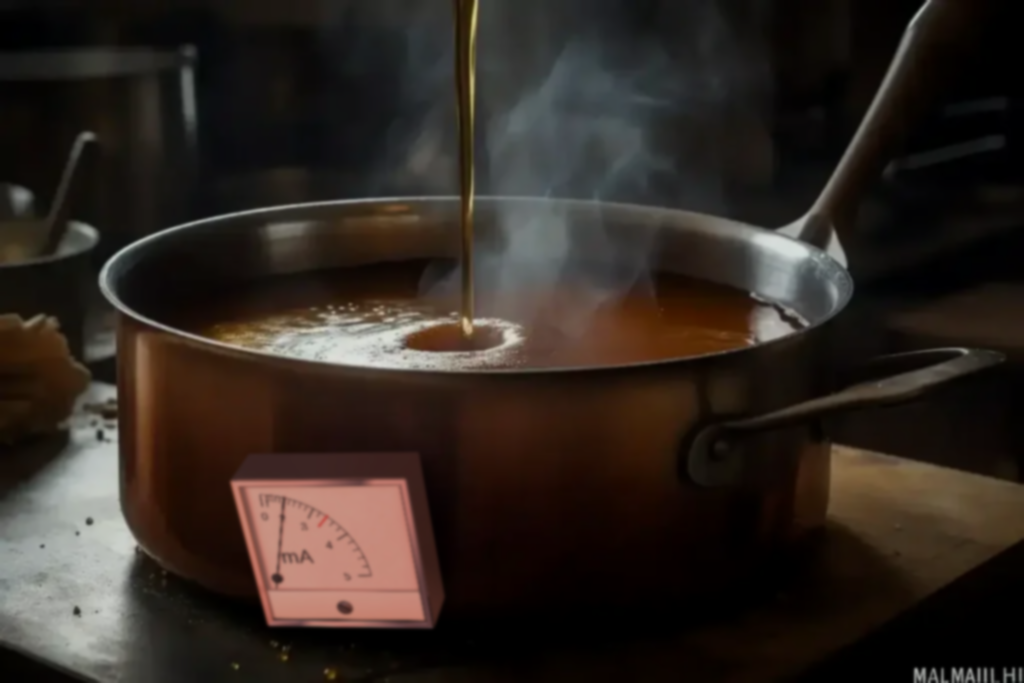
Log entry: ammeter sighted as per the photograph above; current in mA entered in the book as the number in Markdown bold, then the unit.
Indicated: **2** mA
